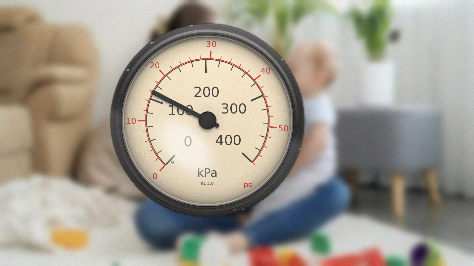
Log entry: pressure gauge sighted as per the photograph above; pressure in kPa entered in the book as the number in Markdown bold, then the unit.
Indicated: **110** kPa
